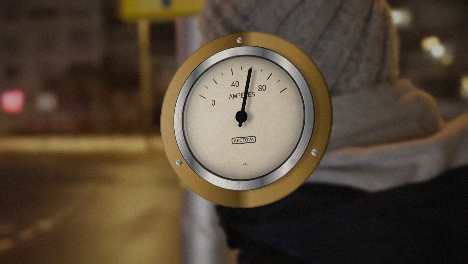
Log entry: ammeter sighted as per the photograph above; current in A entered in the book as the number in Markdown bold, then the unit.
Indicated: **60** A
